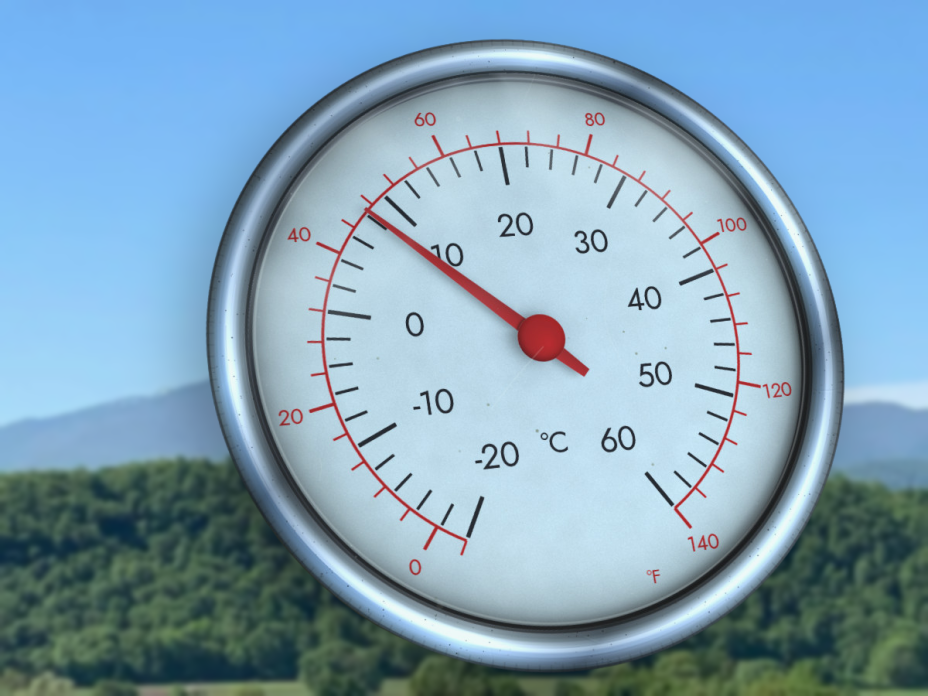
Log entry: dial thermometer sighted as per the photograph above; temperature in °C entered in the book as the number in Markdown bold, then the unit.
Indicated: **8** °C
